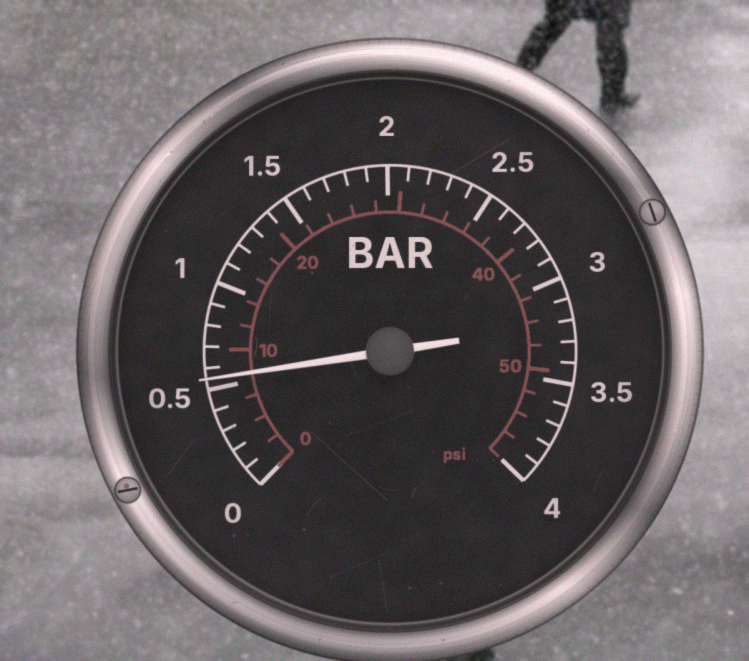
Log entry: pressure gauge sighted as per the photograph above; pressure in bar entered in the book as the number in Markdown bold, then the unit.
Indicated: **0.55** bar
